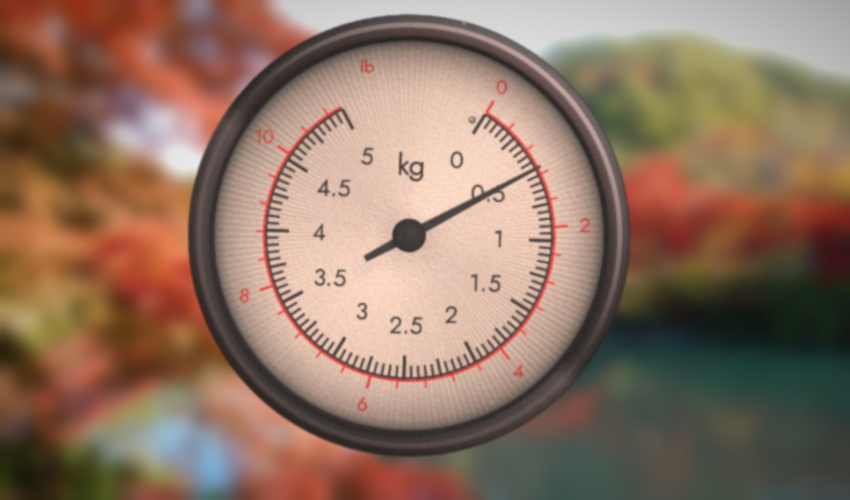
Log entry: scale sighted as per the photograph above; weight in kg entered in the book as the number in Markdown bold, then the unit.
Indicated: **0.5** kg
